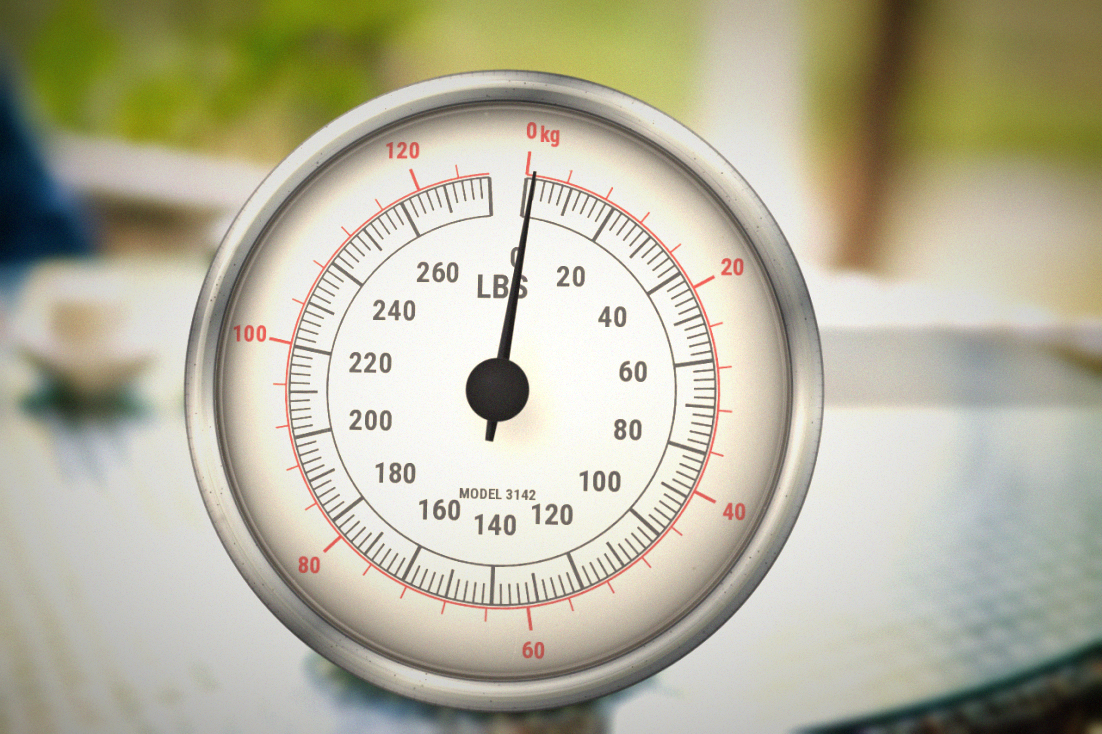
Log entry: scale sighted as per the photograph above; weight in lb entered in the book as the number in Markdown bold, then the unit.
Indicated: **2** lb
